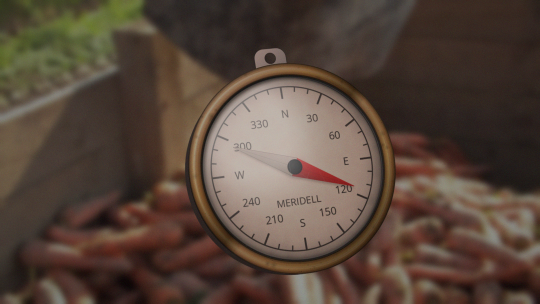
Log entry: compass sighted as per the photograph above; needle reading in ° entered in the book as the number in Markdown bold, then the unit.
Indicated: **115** °
